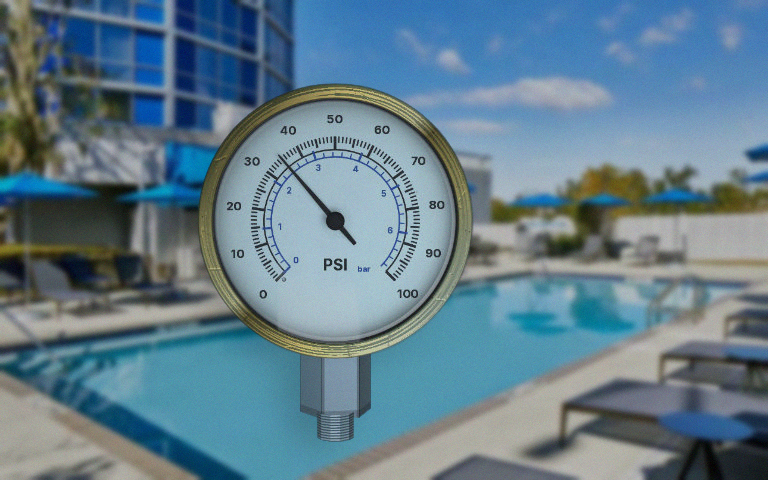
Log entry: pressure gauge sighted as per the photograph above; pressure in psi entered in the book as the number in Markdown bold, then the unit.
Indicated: **35** psi
